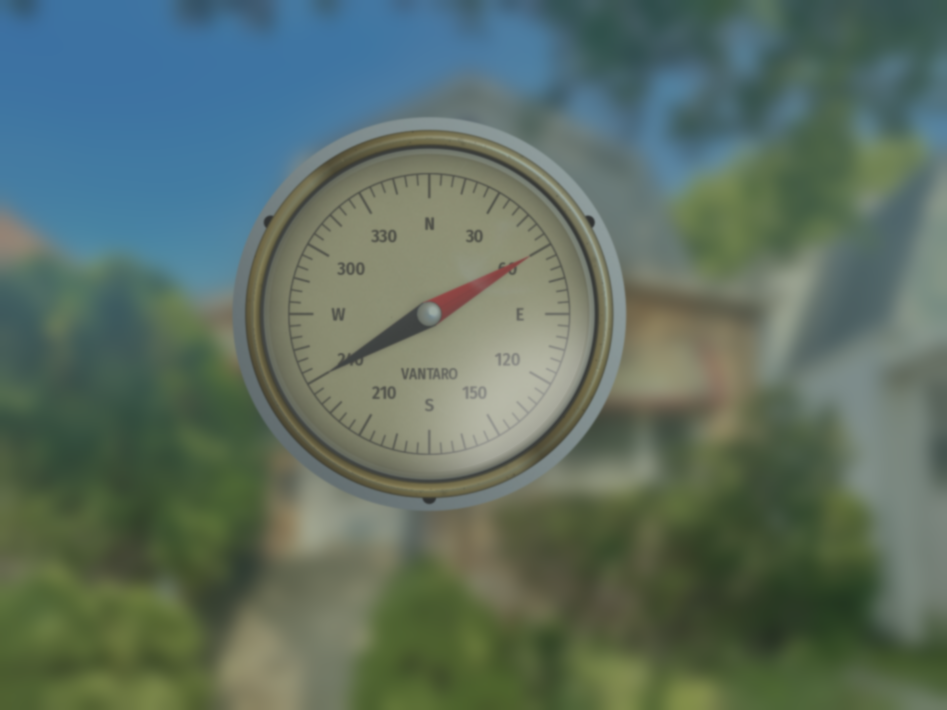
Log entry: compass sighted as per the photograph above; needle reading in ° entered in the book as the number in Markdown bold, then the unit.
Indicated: **60** °
